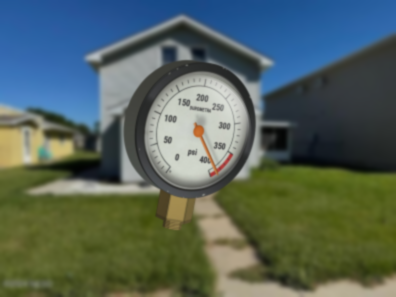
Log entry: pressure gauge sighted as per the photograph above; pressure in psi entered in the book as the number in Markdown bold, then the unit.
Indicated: **390** psi
